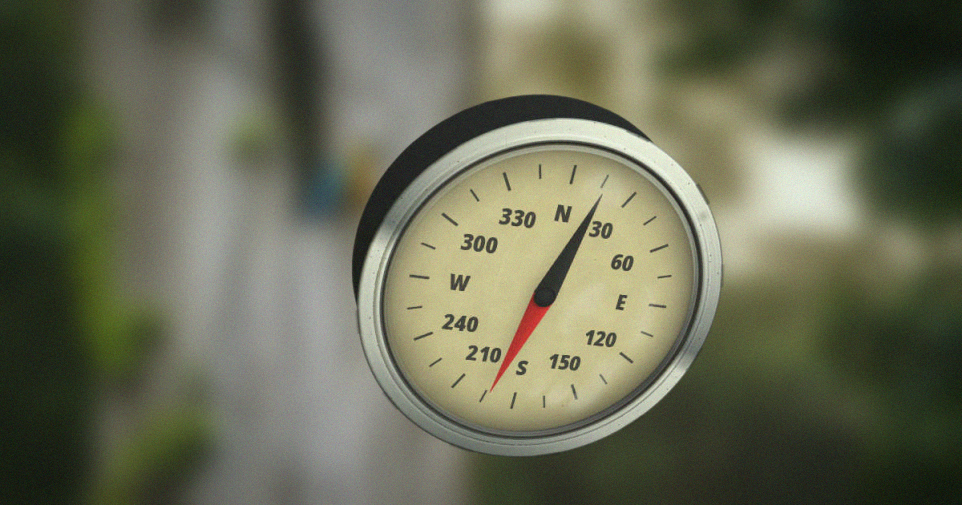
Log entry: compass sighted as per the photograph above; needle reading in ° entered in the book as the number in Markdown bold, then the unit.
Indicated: **195** °
